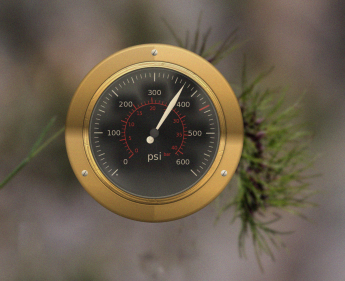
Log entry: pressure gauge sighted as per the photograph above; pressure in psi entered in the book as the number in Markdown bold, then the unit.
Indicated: **370** psi
